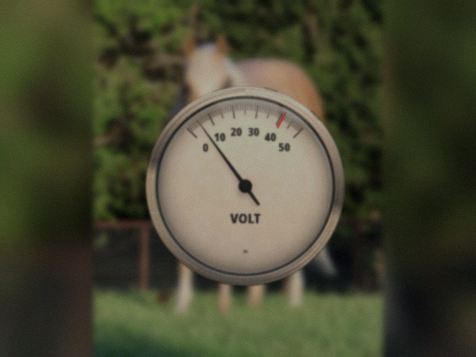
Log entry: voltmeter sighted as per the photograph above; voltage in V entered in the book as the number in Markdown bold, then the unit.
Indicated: **5** V
